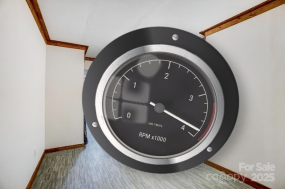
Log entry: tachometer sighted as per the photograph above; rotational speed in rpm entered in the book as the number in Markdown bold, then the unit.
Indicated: **3800** rpm
